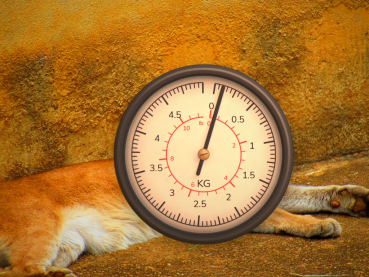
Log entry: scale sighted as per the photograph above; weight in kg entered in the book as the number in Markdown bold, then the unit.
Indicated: **0.1** kg
